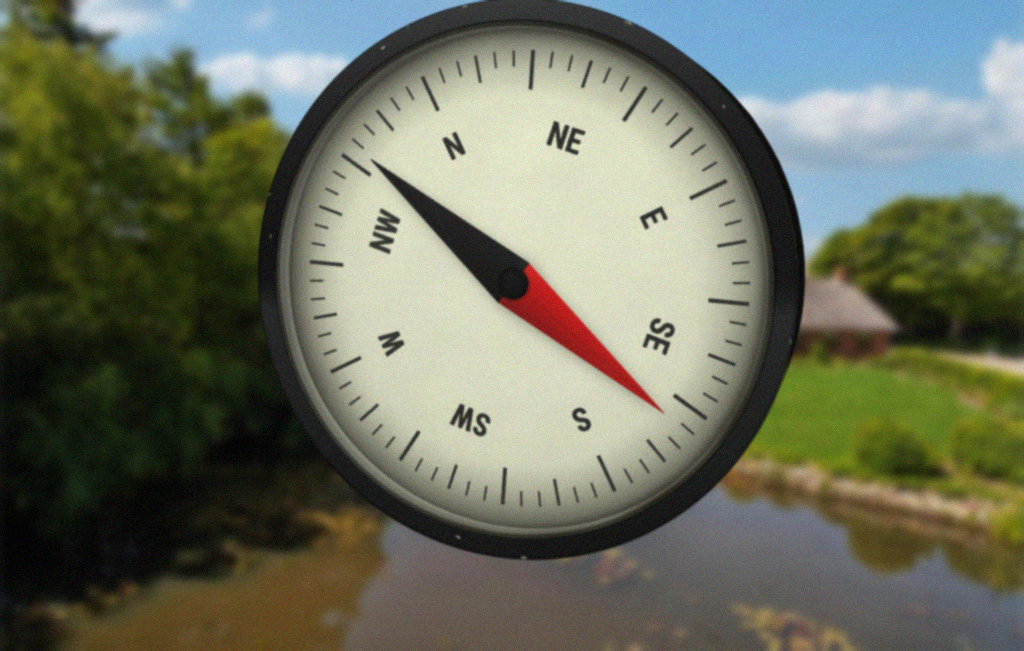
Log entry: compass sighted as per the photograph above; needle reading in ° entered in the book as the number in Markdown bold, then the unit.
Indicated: **155** °
